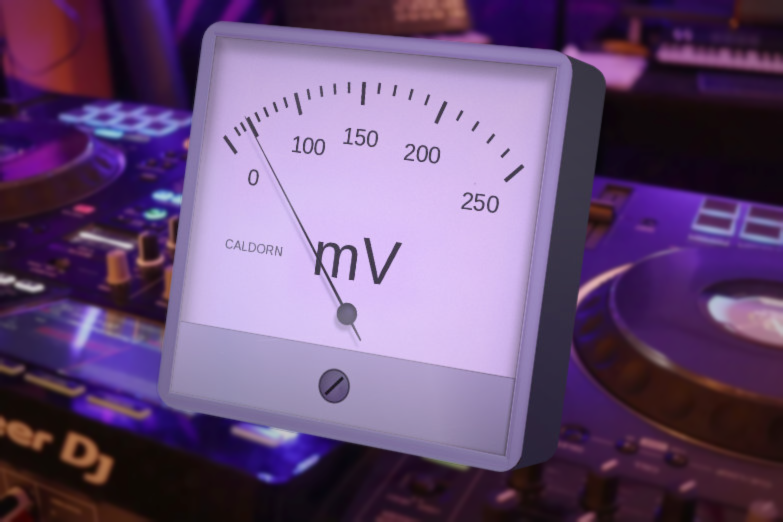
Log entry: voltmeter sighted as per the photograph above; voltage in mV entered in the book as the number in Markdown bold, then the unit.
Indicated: **50** mV
